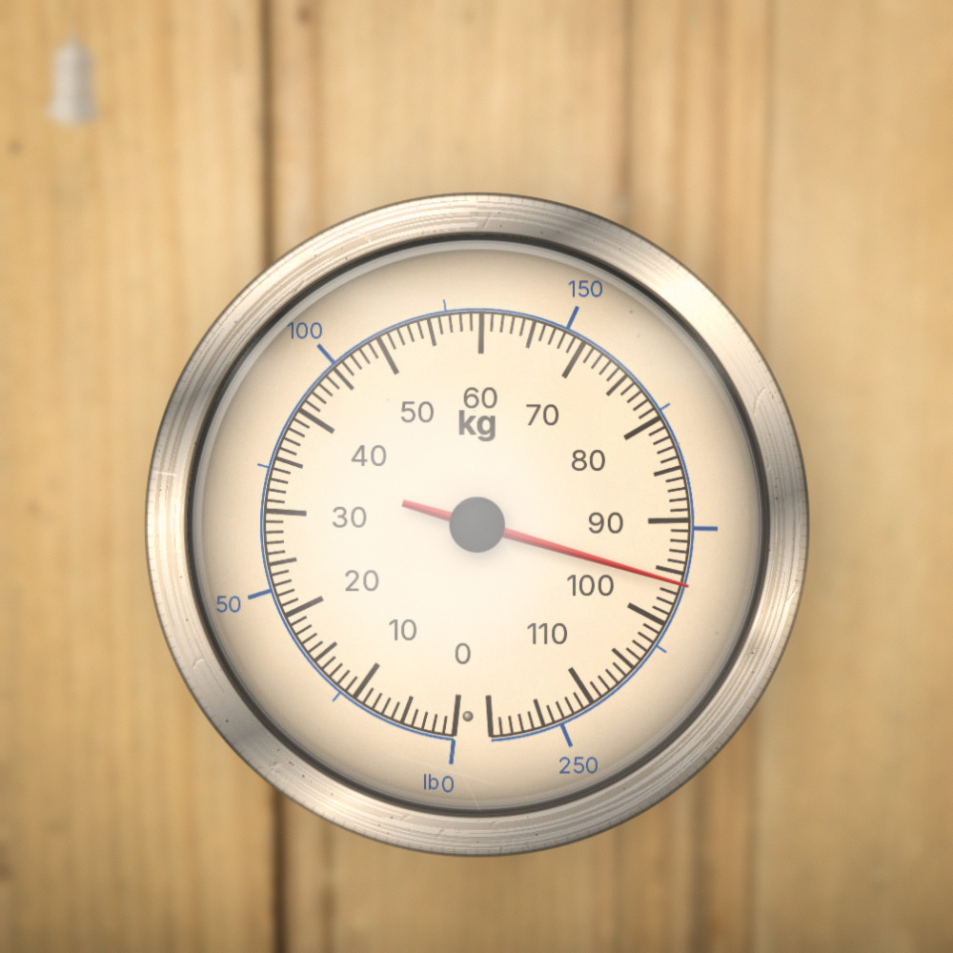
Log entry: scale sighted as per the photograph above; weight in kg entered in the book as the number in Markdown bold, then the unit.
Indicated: **96** kg
